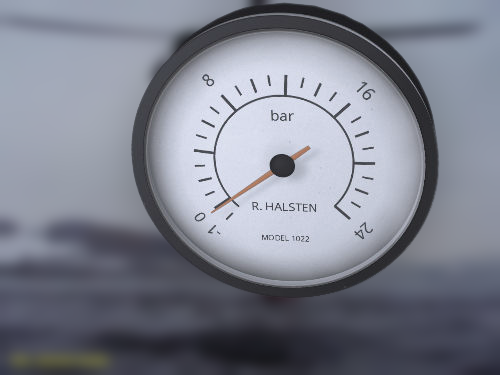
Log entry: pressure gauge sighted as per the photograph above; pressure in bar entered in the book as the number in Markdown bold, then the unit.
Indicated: **0** bar
